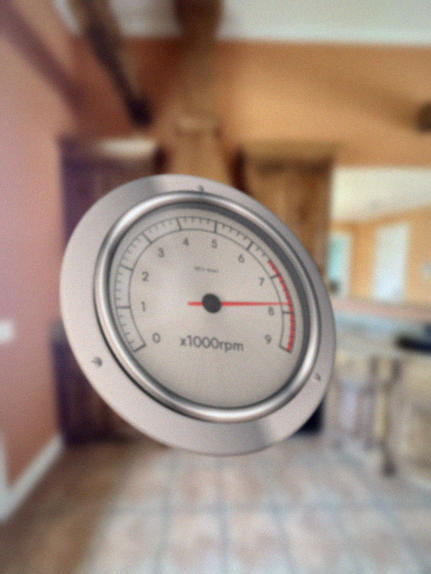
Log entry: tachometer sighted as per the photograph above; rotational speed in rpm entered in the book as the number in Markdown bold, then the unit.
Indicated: **7800** rpm
